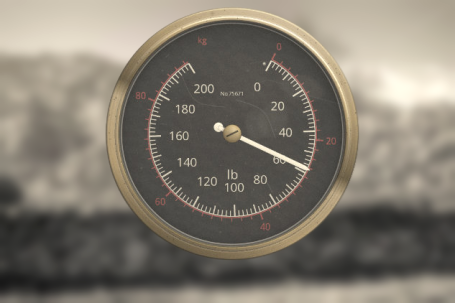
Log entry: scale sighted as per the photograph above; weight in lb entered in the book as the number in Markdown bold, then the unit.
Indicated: **58** lb
